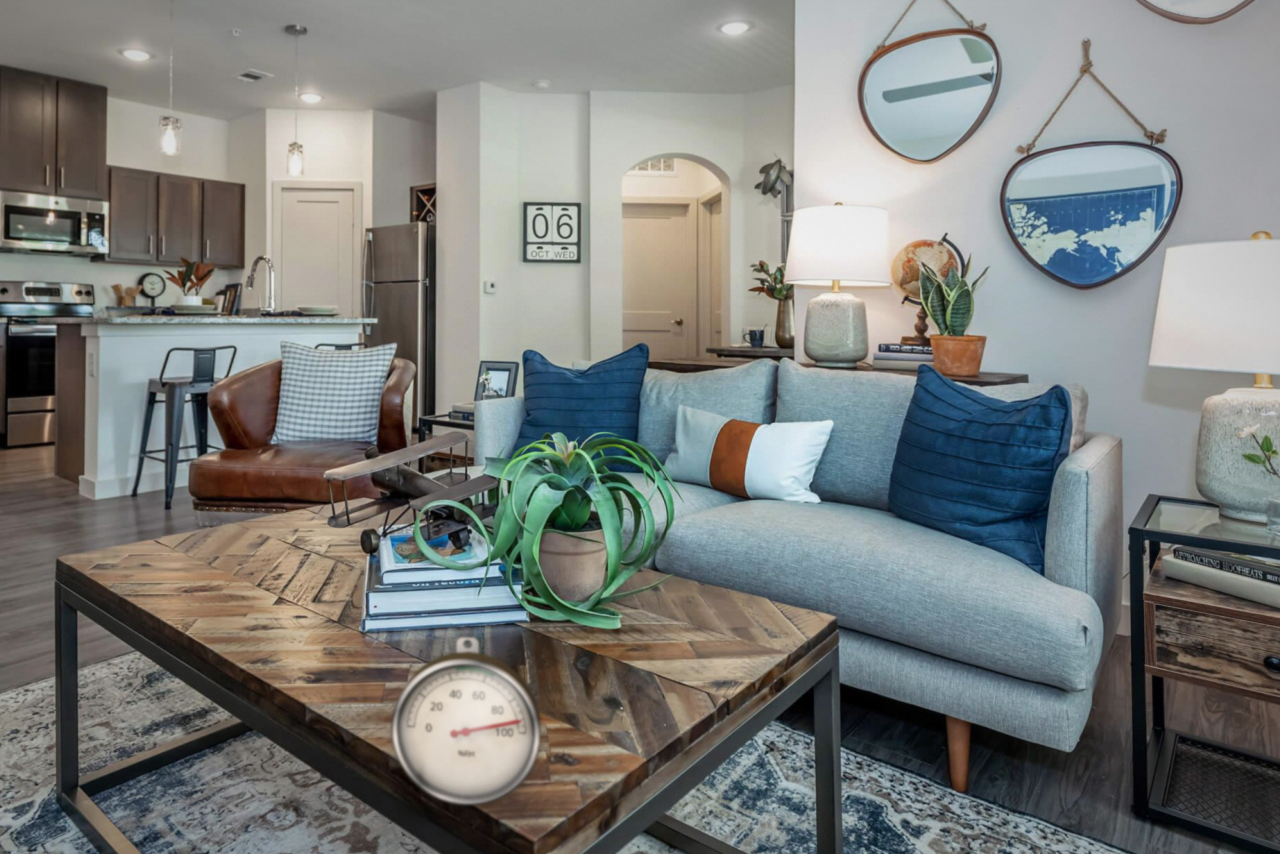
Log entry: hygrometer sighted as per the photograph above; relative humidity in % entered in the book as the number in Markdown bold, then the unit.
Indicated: **92** %
